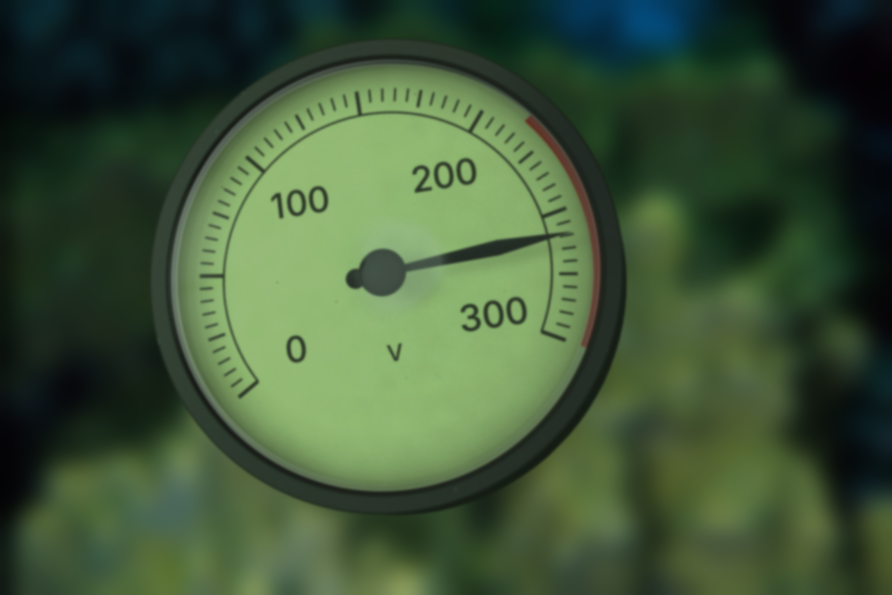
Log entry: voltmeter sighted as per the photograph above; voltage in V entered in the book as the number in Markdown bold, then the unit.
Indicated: **260** V
